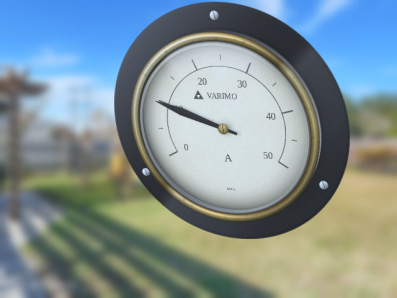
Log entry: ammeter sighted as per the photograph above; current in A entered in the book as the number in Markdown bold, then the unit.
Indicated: **10** A
